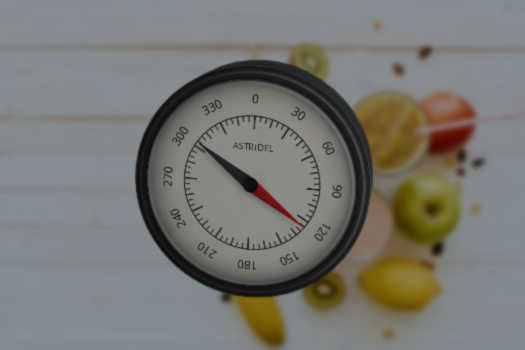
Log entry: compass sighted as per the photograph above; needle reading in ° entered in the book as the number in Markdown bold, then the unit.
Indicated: **125** °
